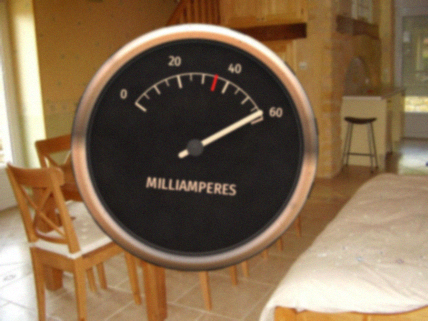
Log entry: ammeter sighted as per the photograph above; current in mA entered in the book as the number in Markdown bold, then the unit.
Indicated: **57.5** mA
